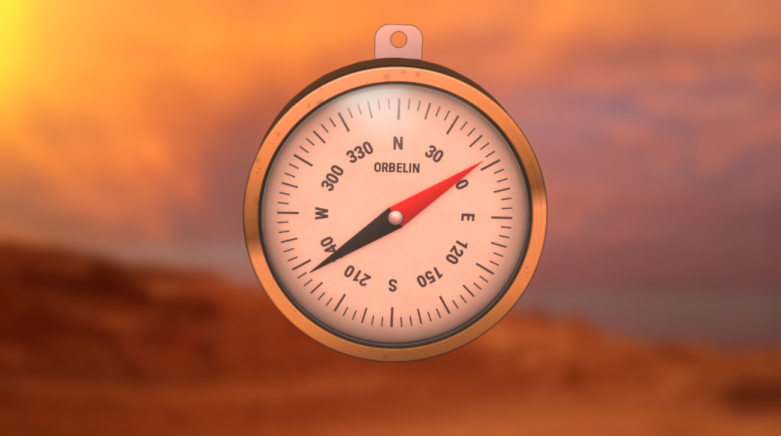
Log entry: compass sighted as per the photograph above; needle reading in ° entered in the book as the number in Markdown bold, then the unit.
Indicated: **55** °
